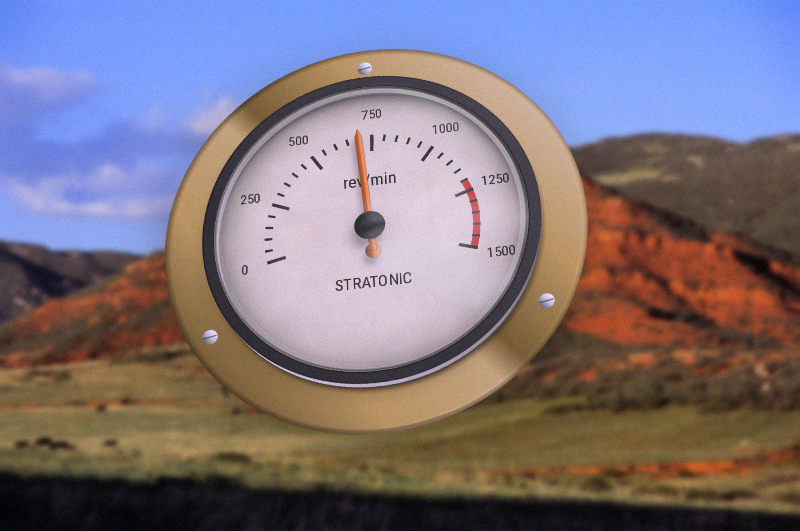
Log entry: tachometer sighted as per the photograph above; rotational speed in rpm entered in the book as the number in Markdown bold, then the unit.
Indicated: **700** rpm
